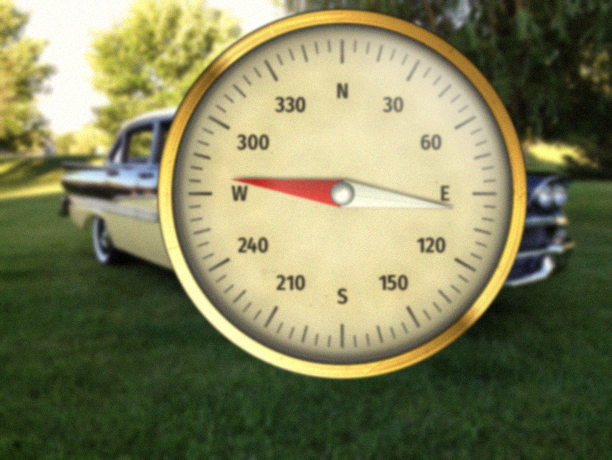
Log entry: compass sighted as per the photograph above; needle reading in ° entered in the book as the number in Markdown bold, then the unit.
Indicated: **277.5** °
